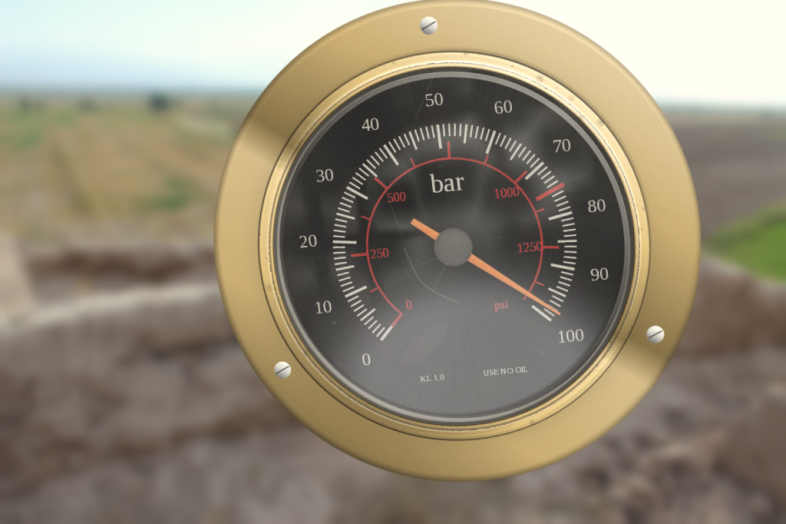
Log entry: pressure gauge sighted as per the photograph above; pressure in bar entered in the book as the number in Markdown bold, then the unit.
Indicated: **98** bar
